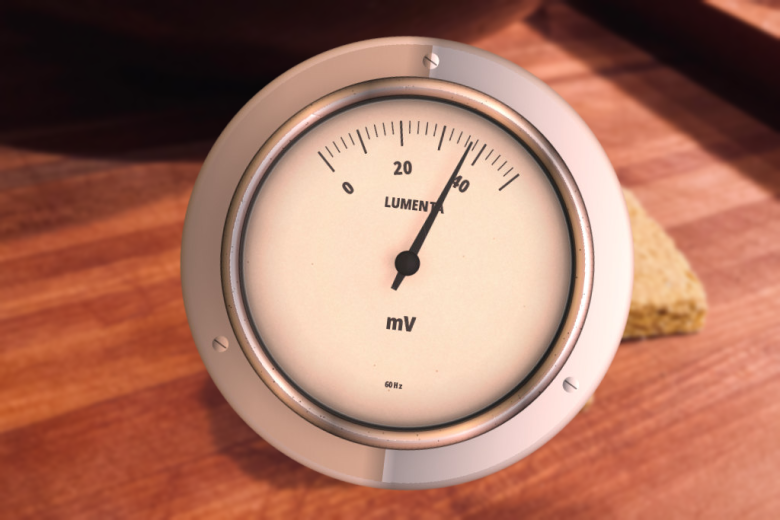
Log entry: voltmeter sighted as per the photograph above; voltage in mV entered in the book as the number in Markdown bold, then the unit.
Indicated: **37** mV
